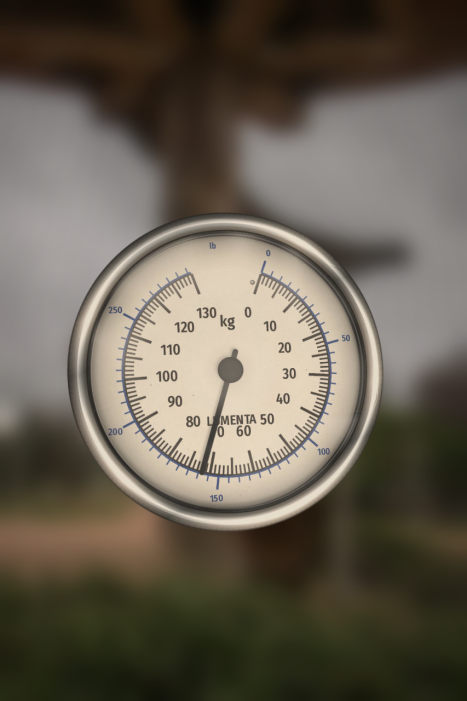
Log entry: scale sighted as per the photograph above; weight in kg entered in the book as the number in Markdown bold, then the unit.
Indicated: **72** kg
